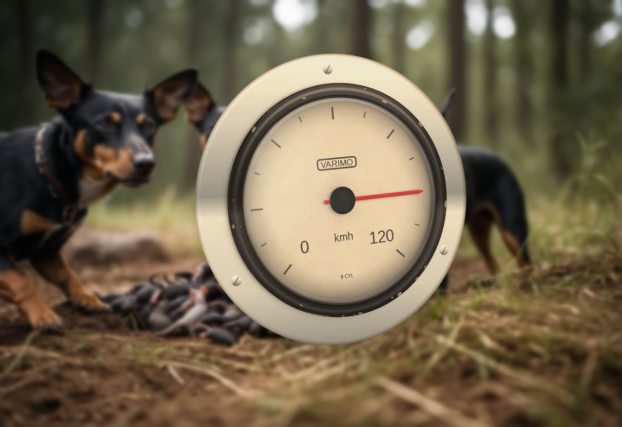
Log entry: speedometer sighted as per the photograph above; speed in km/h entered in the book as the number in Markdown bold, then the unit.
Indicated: **100** km/h
